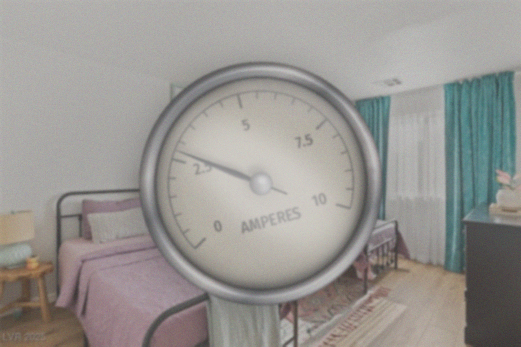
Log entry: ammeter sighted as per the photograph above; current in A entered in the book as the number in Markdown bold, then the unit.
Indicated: **2.75** A
